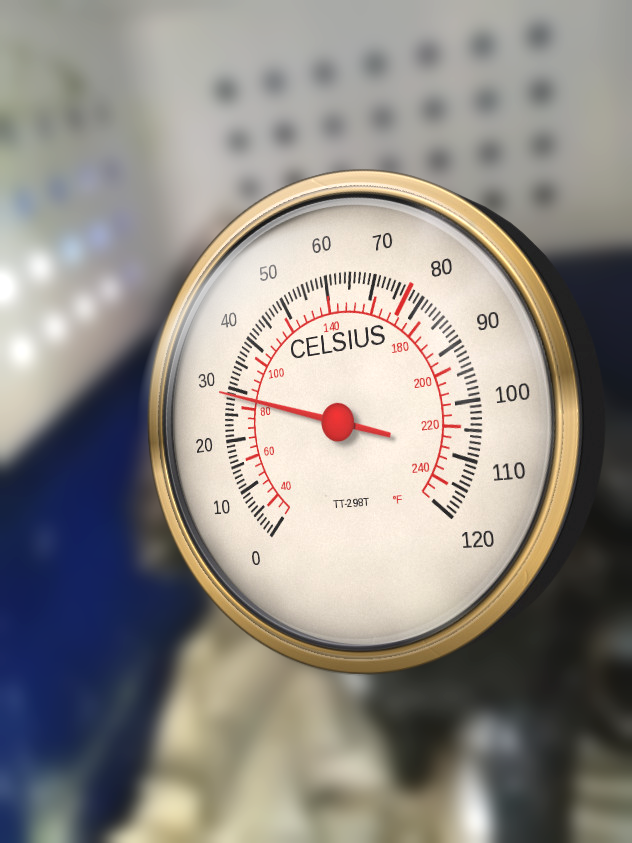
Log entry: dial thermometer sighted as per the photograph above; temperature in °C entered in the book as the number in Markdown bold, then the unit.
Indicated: **29** °C
